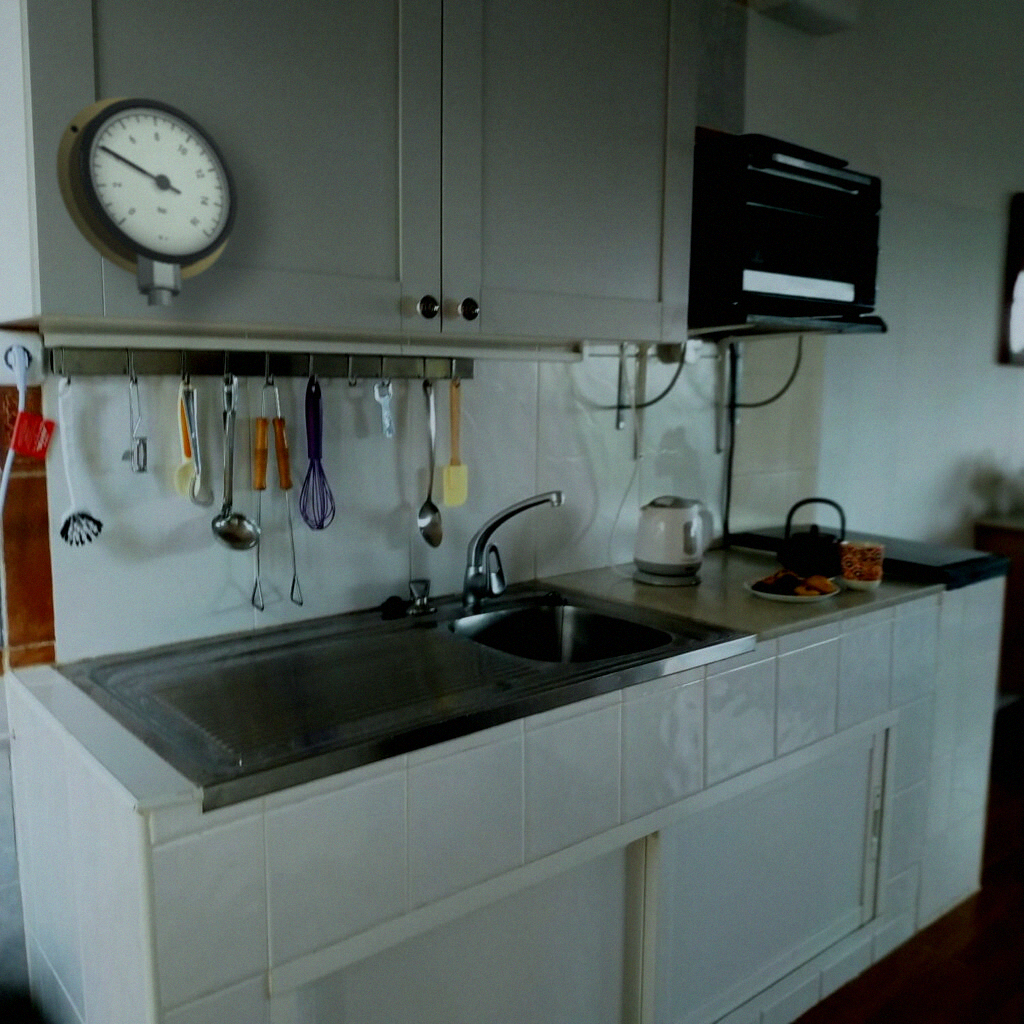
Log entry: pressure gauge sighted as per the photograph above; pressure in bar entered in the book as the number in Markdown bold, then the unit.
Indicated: **4** bar
